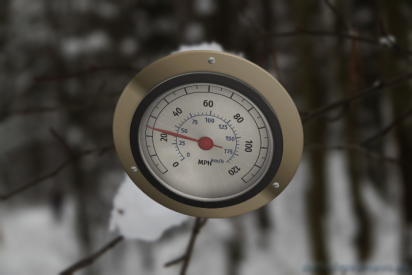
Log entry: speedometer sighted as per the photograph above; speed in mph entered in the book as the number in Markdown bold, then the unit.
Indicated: **25** mph
